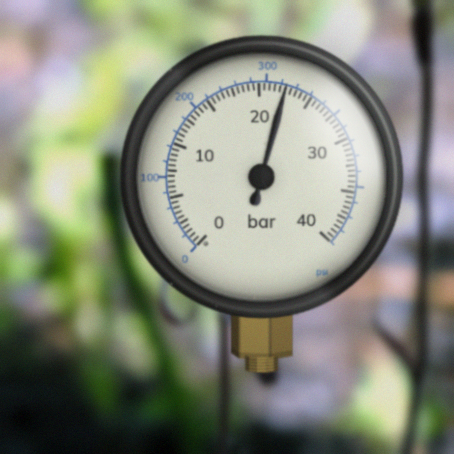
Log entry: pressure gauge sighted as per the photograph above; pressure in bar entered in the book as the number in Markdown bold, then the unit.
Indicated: **22.5** bar
